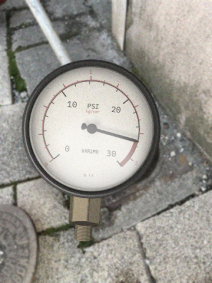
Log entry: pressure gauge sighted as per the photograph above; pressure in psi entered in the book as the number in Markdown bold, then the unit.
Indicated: **26** psi
